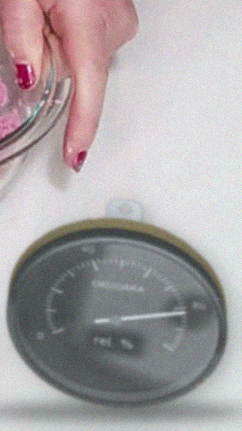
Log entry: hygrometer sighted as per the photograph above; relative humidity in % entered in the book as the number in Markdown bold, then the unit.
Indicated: **80** %
